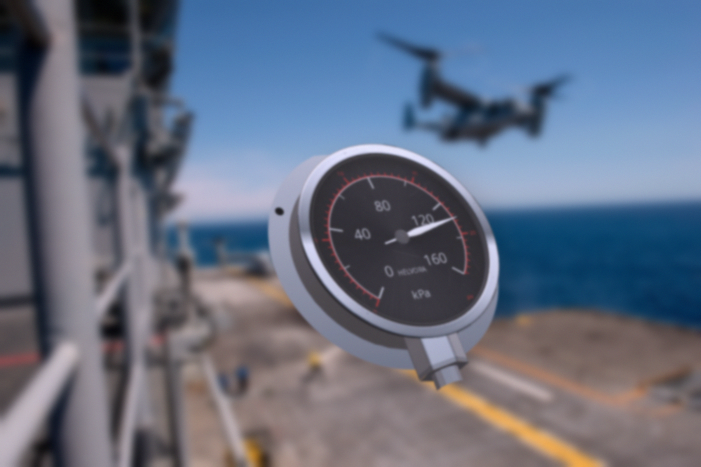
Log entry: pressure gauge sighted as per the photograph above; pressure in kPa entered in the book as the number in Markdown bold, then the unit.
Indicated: **130** kPa
